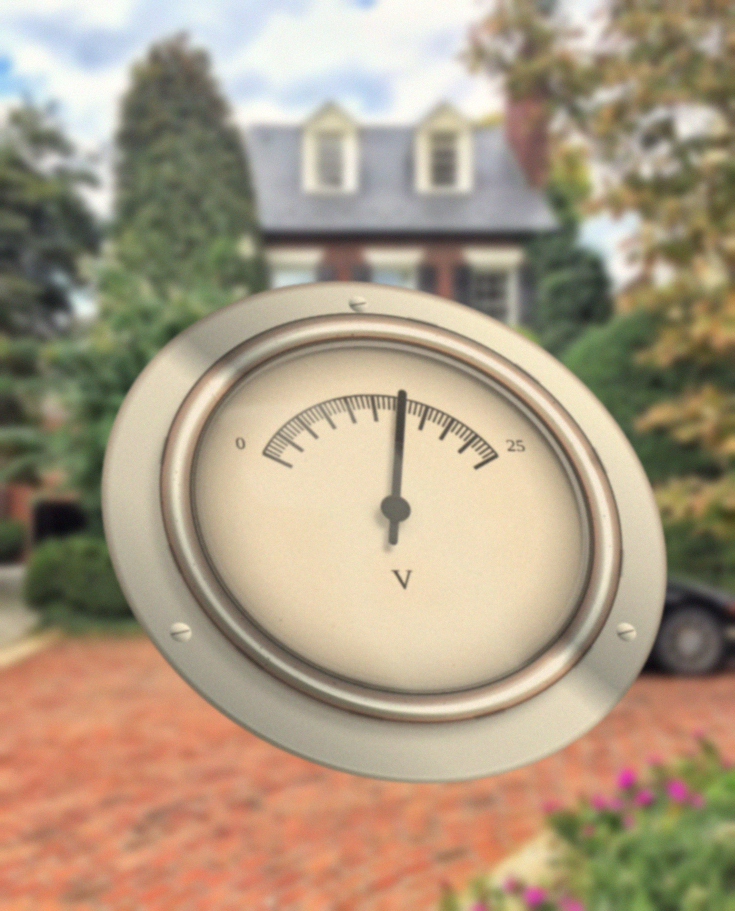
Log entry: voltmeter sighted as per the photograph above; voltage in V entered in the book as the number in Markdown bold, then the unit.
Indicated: **15** V
